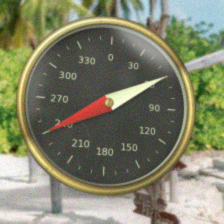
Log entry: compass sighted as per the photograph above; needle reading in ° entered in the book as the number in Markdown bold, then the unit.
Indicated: **240** °
